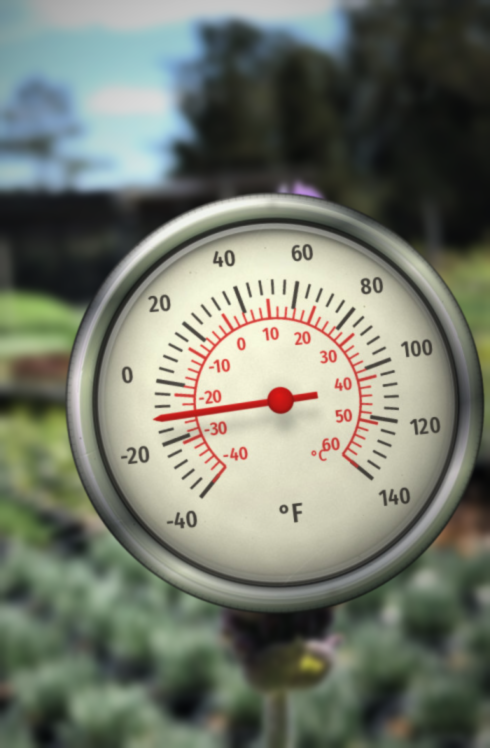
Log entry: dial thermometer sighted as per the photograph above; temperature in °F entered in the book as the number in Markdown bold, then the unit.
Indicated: **-12** °F
